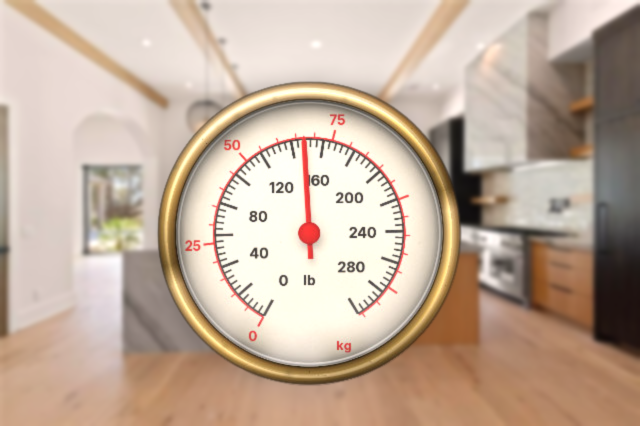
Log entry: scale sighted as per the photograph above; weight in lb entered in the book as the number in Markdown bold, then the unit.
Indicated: **148** lb
